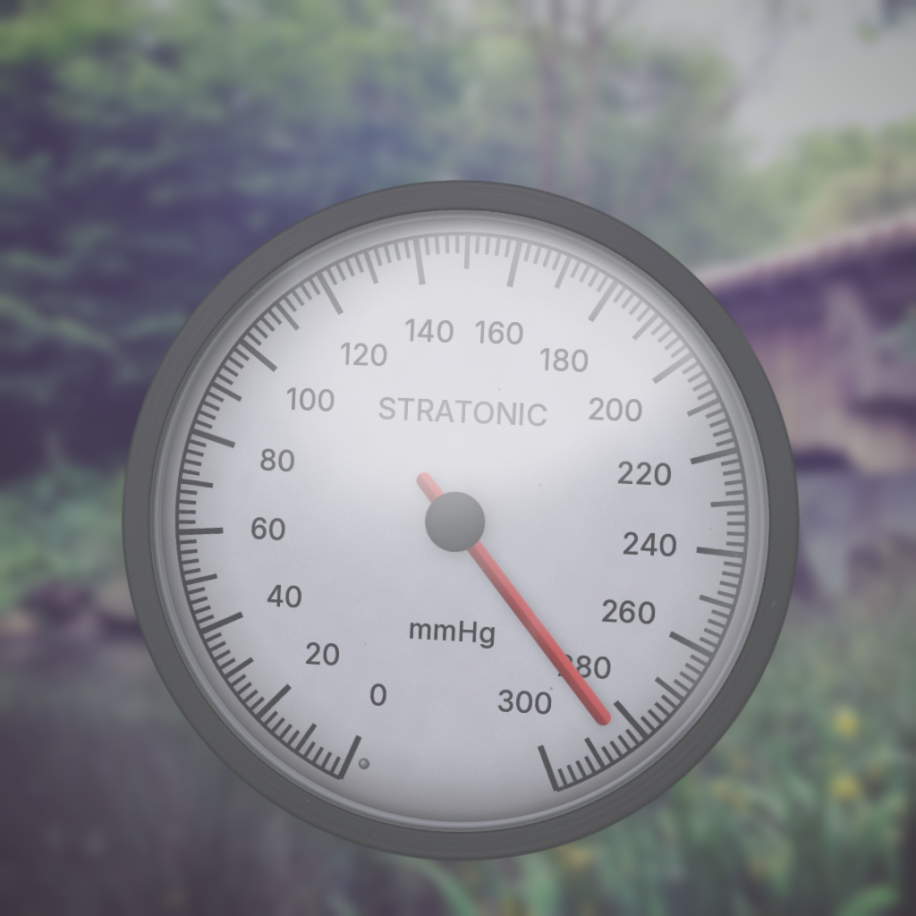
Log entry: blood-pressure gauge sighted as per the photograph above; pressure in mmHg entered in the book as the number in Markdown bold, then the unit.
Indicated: **284** mmHg
